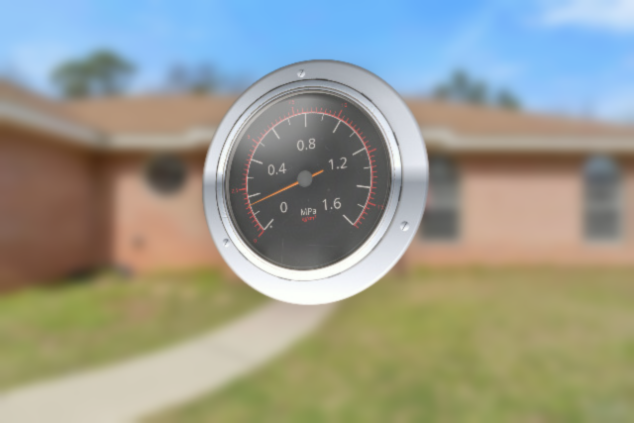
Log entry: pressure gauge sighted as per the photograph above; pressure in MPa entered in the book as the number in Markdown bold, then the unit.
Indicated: **0.15** MPa
